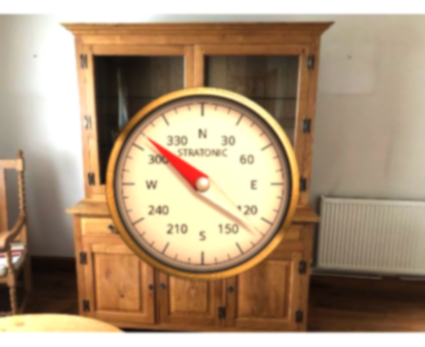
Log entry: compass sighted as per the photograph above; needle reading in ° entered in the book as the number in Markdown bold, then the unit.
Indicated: **310** °
